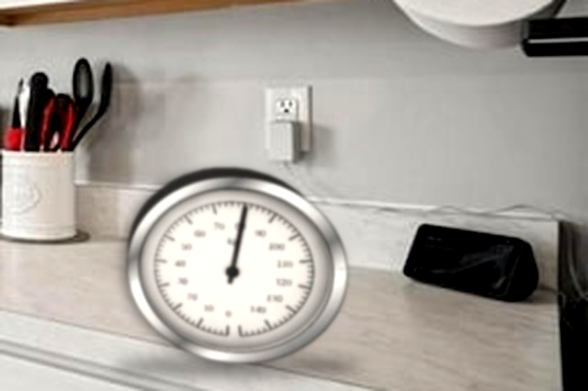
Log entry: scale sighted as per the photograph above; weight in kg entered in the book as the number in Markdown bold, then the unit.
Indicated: **80** kg
